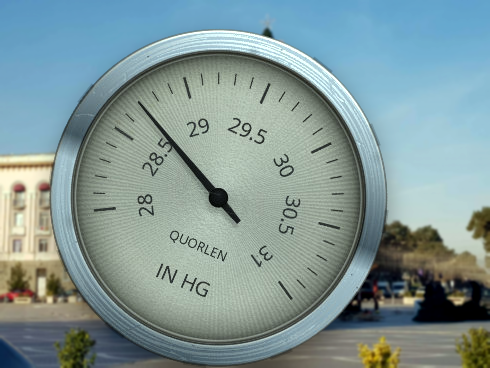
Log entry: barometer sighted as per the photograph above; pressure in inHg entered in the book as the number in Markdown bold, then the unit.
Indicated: **28.7** inHg
